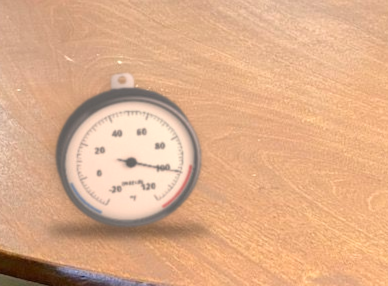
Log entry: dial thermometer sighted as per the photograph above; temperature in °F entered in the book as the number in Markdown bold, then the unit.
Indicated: **100** °F
